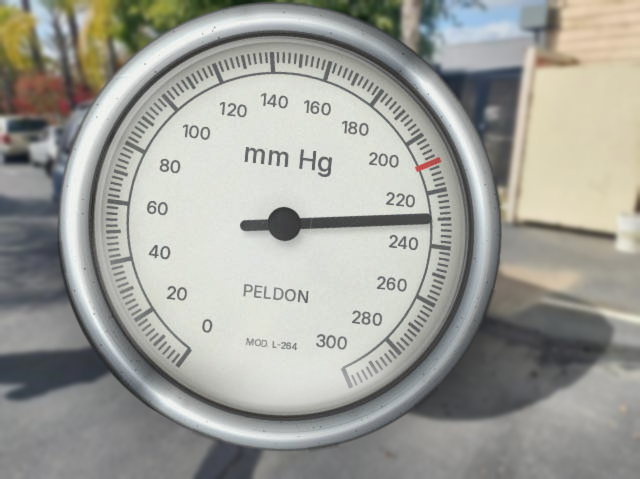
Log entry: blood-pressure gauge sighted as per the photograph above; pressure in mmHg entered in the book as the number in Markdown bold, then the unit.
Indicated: **230** mmHg
